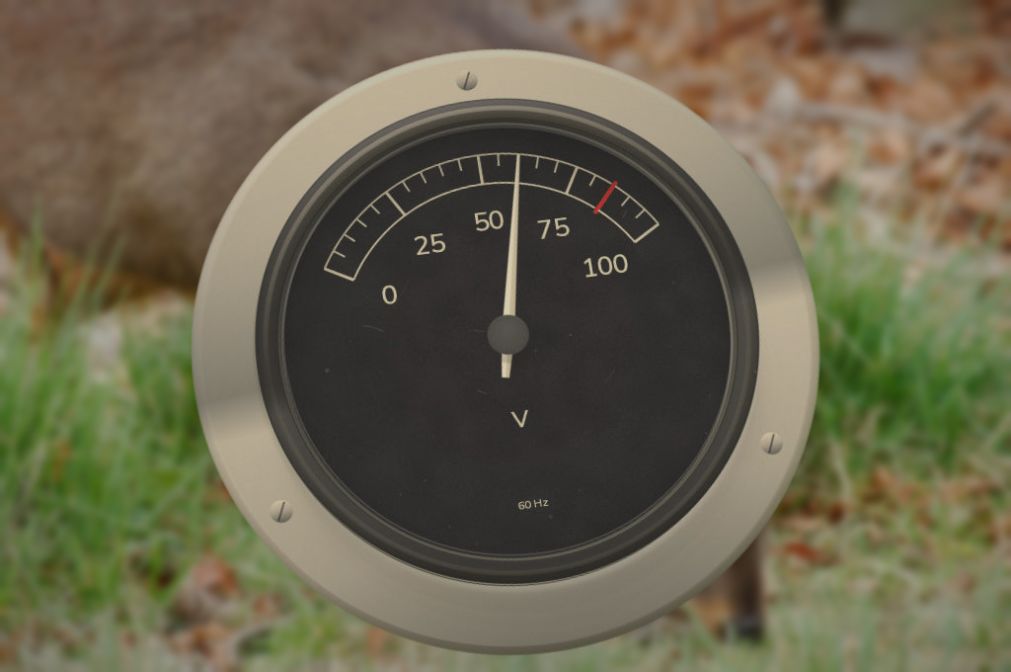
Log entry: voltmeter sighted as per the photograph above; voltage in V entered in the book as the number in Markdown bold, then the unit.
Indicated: **60** V
